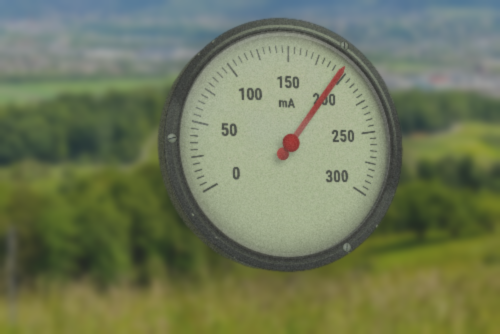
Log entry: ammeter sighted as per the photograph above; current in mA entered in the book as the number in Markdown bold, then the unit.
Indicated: **195** mA
